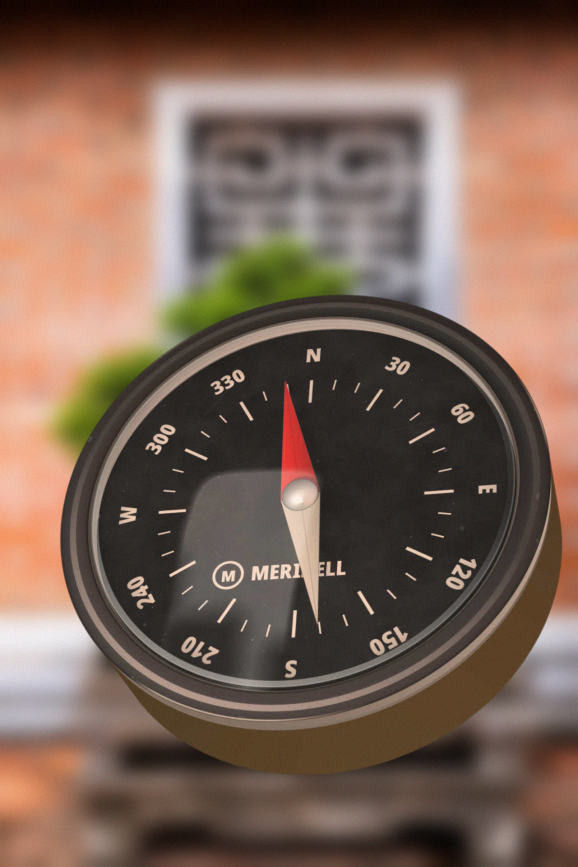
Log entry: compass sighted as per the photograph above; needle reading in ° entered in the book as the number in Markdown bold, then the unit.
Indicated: **350** °
